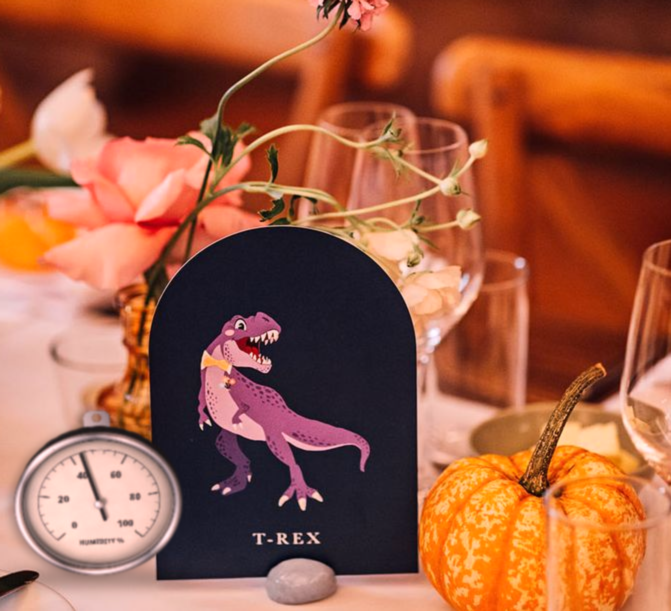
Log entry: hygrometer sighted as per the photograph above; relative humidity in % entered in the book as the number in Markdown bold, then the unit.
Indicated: **44** %
